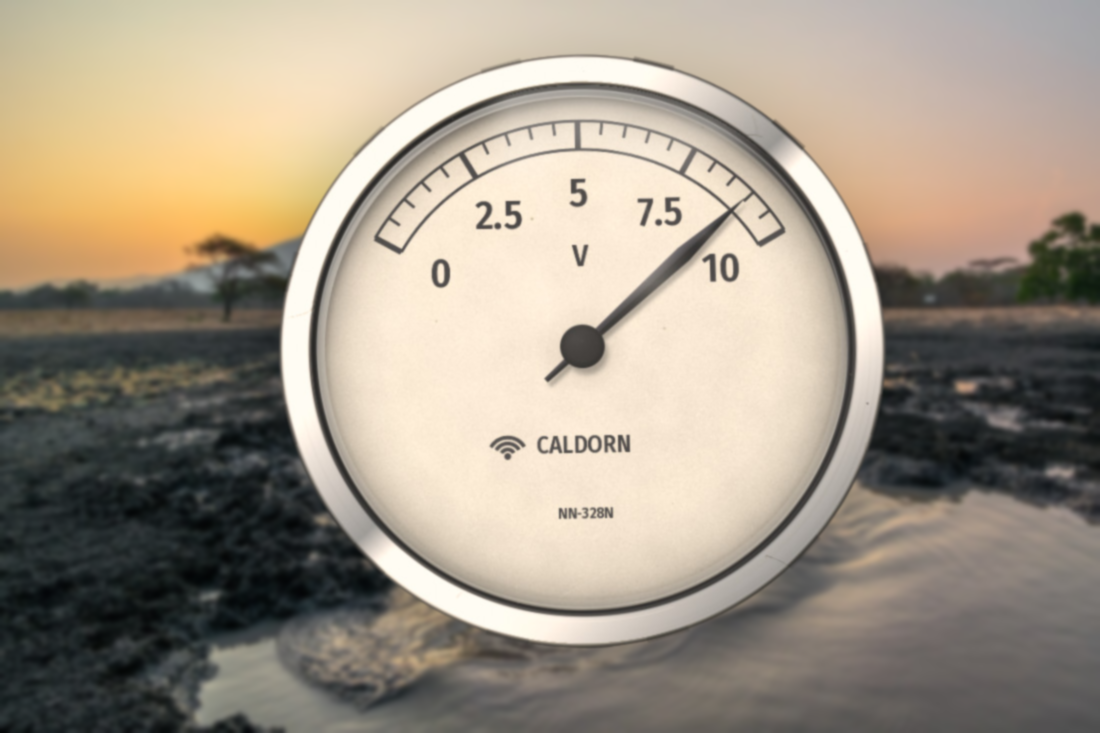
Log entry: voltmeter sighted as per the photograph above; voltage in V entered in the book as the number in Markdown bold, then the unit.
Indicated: **9** V
